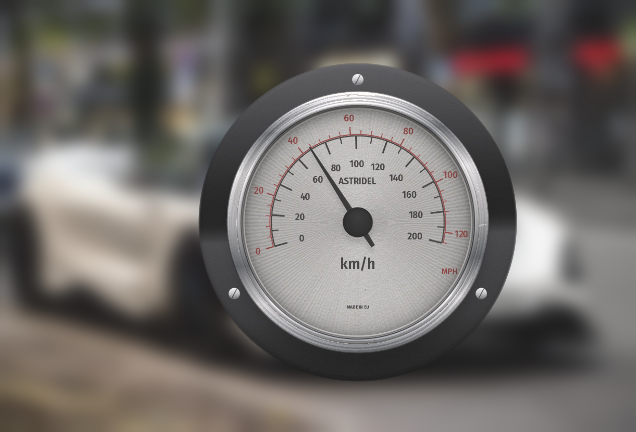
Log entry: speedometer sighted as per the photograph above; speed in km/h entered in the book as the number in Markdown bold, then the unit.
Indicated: **70** km/h
